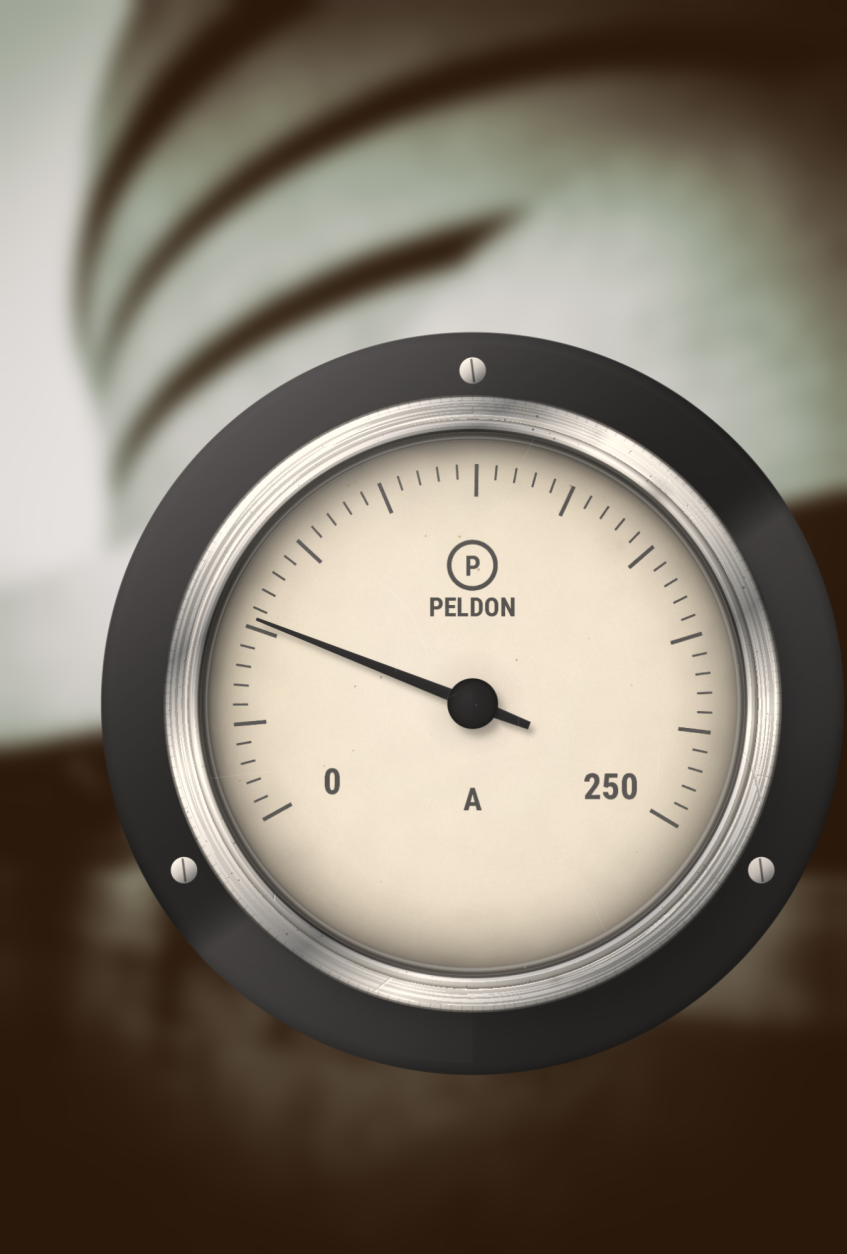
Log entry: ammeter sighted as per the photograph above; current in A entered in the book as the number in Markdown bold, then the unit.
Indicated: **52.5** A
